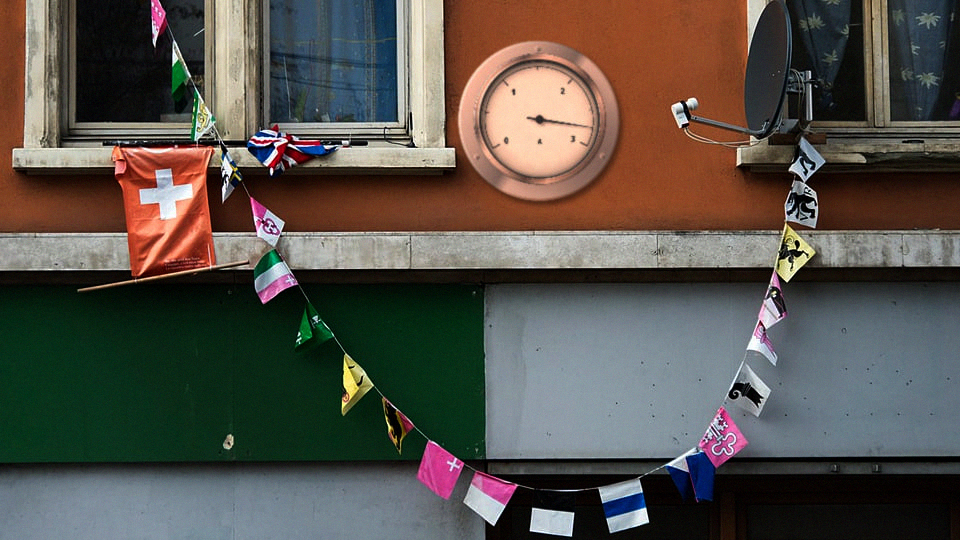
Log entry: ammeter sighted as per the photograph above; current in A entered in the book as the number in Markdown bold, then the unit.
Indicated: **2.75** A
